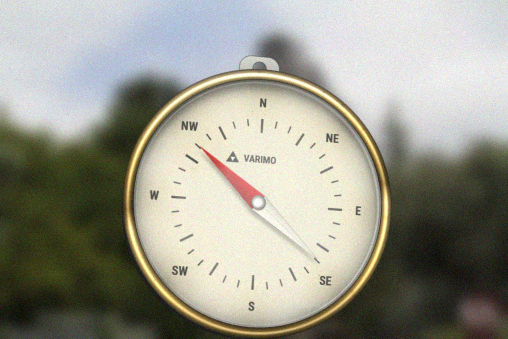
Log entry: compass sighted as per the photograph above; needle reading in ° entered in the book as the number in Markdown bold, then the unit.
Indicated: **310** °
